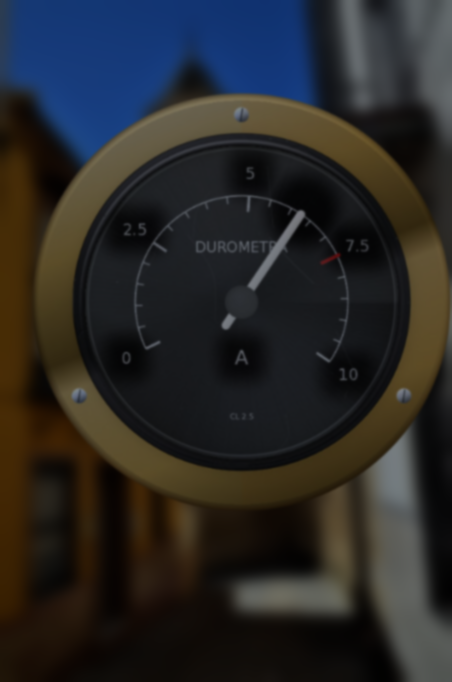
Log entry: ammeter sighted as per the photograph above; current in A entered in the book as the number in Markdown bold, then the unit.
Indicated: **6.25** A
